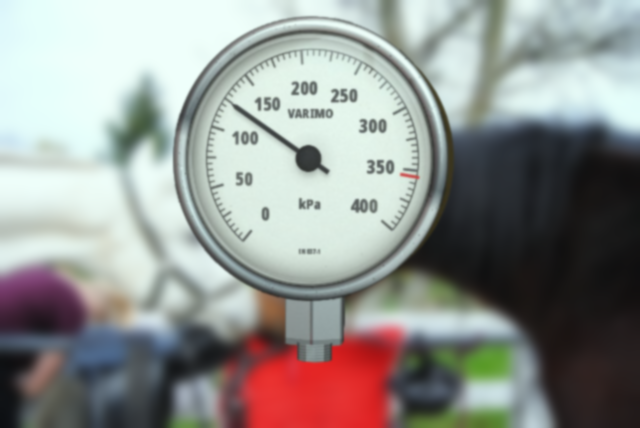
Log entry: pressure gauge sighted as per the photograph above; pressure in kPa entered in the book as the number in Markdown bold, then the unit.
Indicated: **125** kPa
